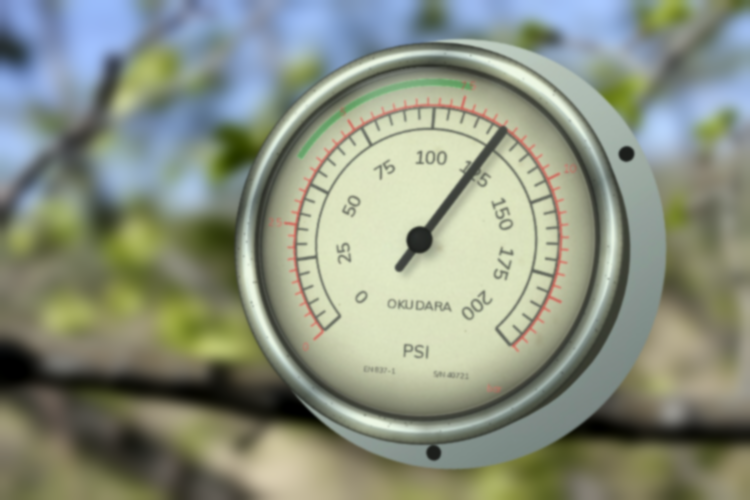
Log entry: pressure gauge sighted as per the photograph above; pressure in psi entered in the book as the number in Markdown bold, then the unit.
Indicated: **125** psi
